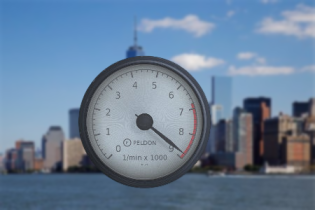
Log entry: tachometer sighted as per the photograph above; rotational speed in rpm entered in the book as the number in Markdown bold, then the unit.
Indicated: **8800** rpm
